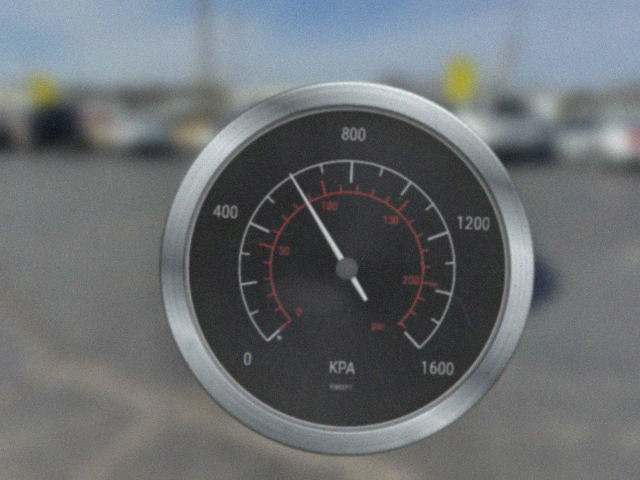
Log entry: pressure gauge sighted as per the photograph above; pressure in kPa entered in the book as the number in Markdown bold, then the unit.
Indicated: **600** kPa
